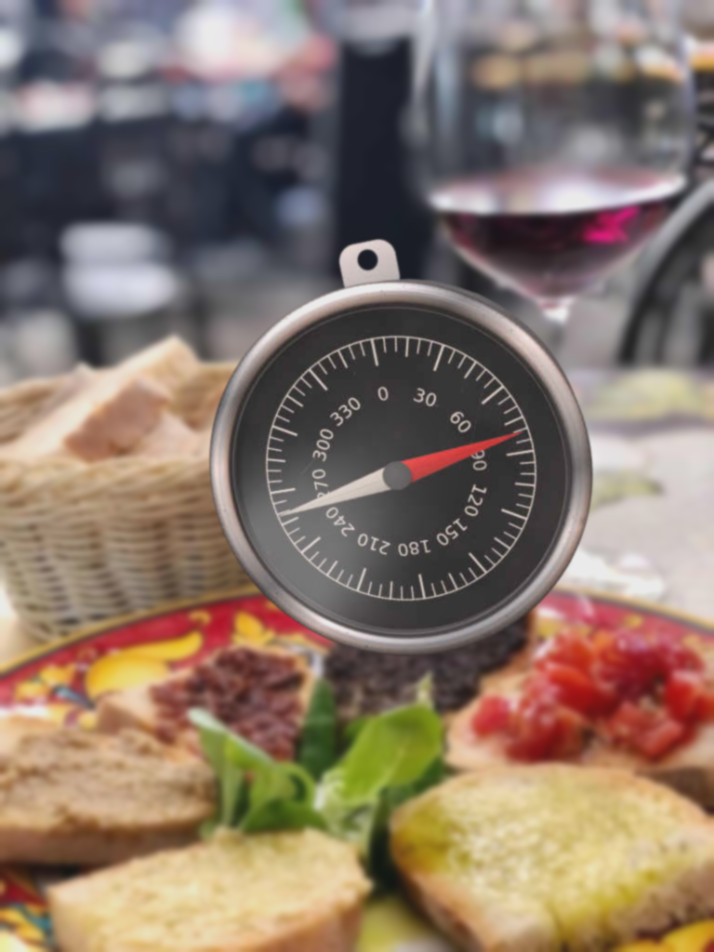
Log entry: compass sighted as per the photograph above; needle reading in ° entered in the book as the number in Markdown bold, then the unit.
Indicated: **80** °
